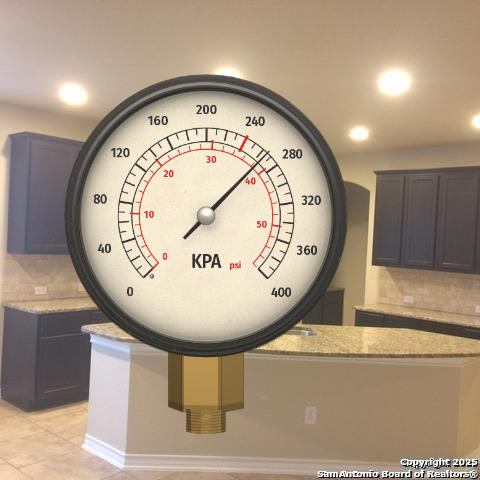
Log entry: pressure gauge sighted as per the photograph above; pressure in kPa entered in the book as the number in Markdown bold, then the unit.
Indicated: **265** kPa
